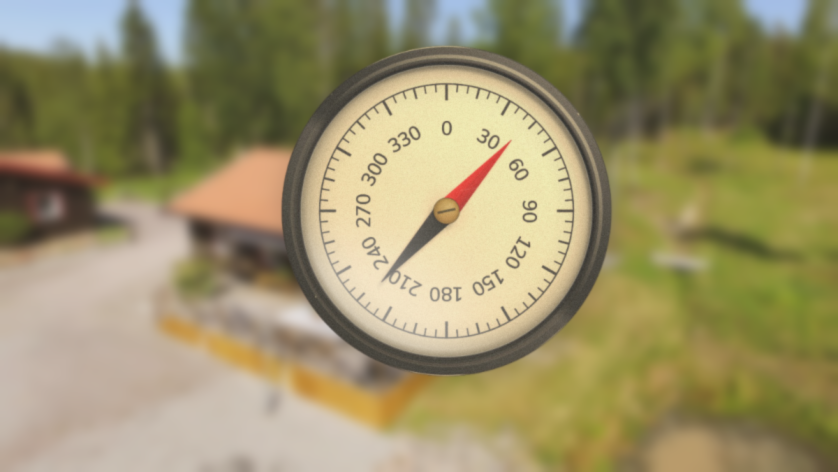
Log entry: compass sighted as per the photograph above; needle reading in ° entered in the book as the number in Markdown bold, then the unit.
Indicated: **42.5** °
